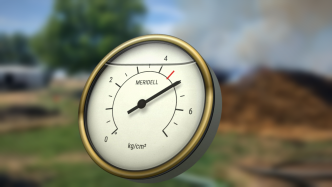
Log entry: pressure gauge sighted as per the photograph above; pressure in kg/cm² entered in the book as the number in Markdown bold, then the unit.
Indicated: **5** kg/cm²
